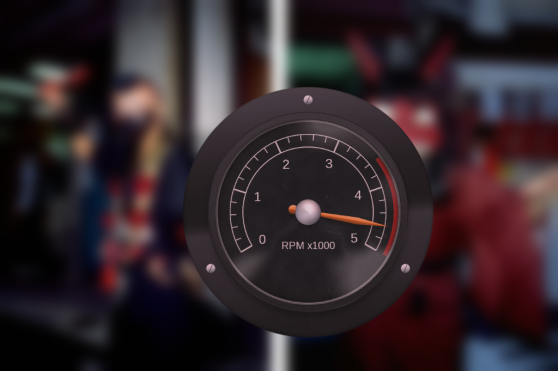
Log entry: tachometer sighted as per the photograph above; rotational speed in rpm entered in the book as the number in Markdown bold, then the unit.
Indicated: **4600** rpm
